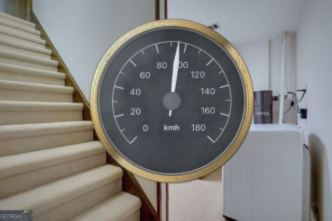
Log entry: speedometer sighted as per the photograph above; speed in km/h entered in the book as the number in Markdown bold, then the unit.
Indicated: **95** km/h
